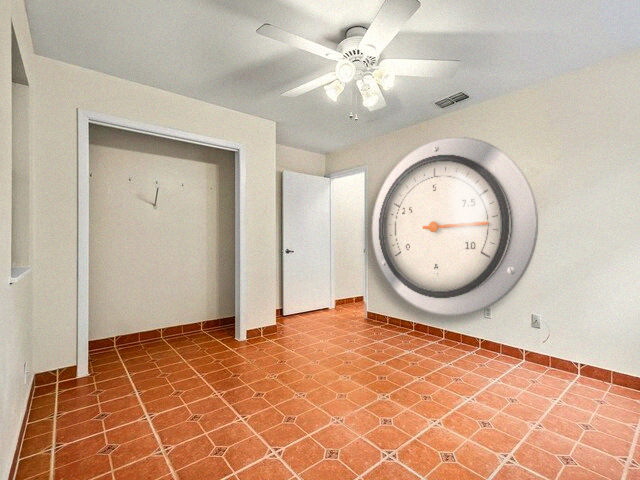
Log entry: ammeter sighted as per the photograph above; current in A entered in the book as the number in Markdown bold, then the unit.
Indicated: **8.75** A
